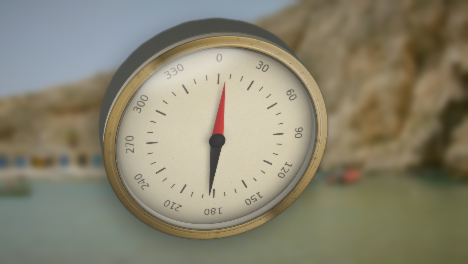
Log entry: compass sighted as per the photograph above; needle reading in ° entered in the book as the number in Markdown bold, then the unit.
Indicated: **5** °
